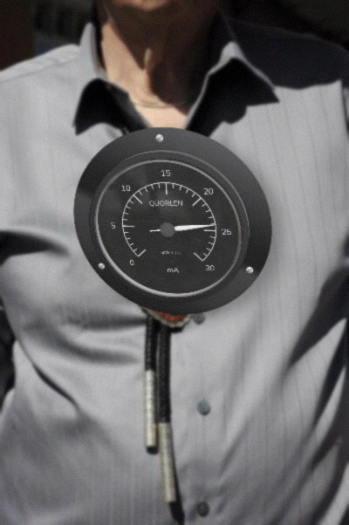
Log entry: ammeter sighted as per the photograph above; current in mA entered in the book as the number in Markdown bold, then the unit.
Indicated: **24** mA
